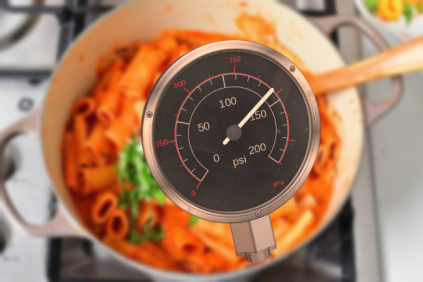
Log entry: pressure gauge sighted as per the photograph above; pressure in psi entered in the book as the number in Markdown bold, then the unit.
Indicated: **140** psi
